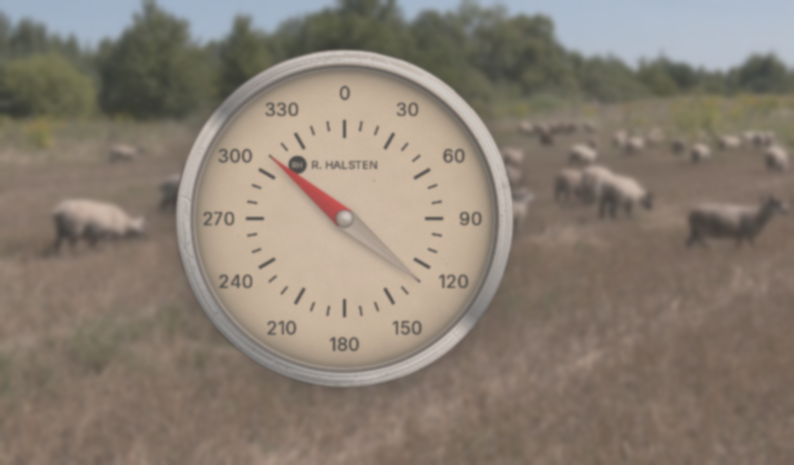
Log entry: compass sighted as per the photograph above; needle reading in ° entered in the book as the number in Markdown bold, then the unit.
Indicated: **310** °
